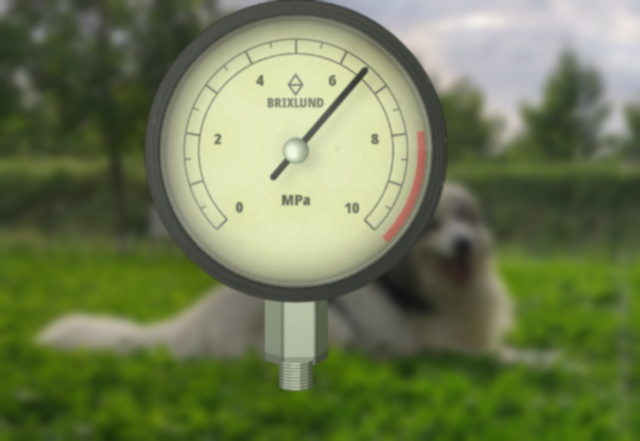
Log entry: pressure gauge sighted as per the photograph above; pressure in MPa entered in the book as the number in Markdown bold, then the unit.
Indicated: **6.5** MPa
